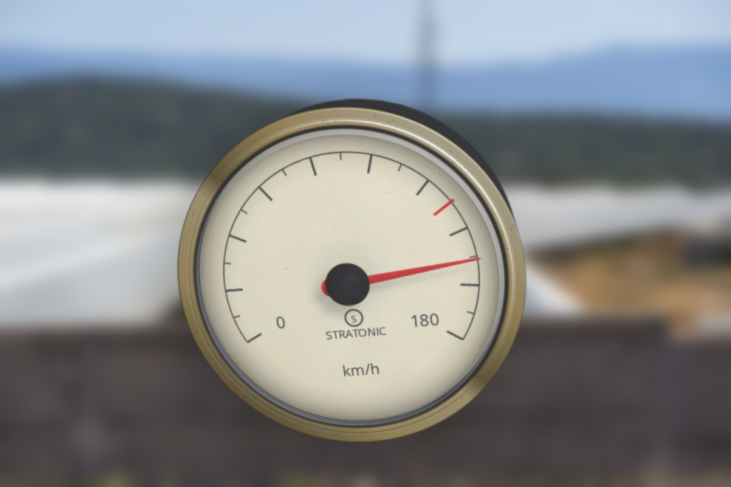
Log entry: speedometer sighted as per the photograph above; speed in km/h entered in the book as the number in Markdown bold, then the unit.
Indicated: **150** km/h
